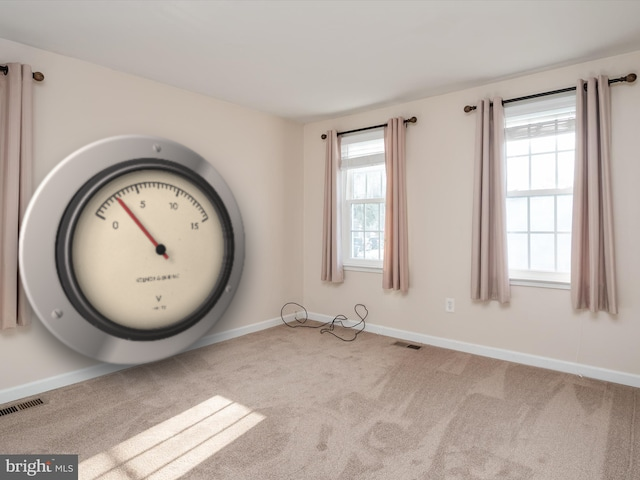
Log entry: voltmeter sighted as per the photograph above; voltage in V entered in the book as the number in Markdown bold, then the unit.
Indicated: **2.5** V
